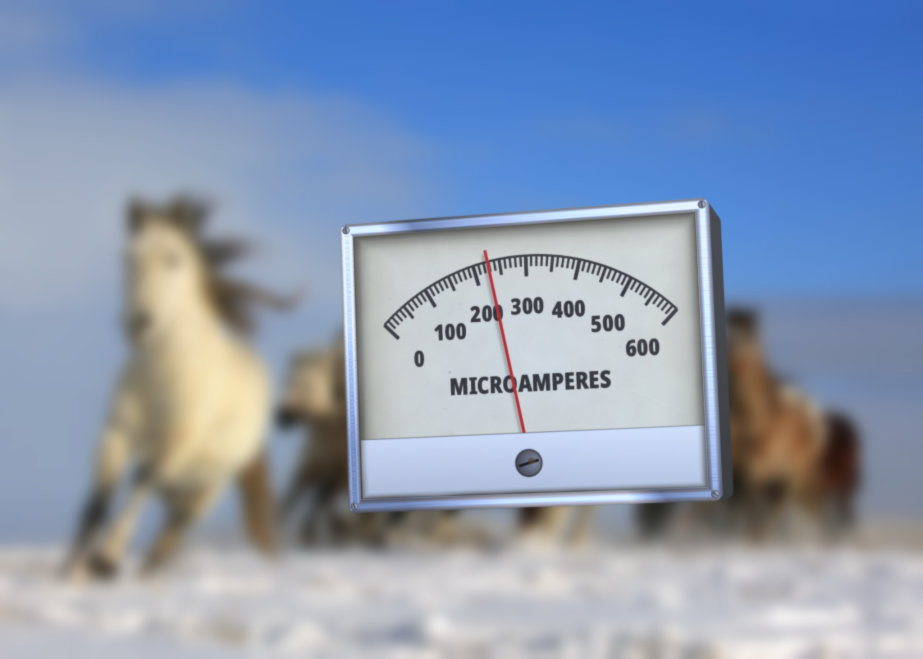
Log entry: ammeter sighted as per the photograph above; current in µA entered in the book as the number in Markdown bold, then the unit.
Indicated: **230** µA
